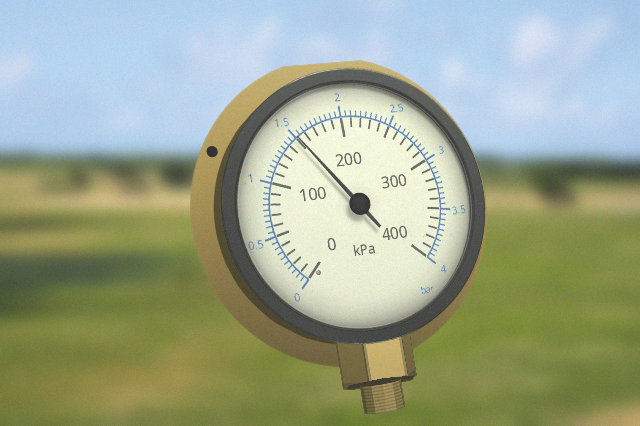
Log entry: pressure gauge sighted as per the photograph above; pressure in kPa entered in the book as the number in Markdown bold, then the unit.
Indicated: **150** kPa
